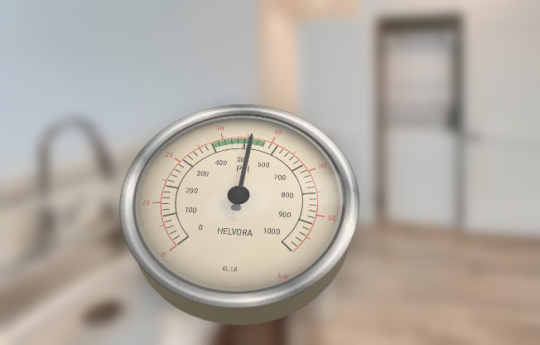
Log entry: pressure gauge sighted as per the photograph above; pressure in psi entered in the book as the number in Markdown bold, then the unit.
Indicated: **520** psi
